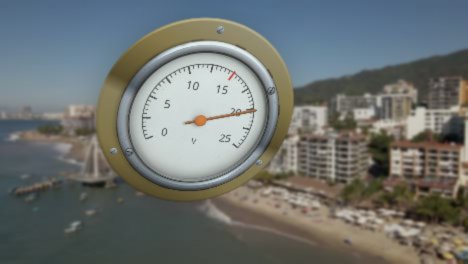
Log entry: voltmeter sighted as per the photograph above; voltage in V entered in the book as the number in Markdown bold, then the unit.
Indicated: **20** V
